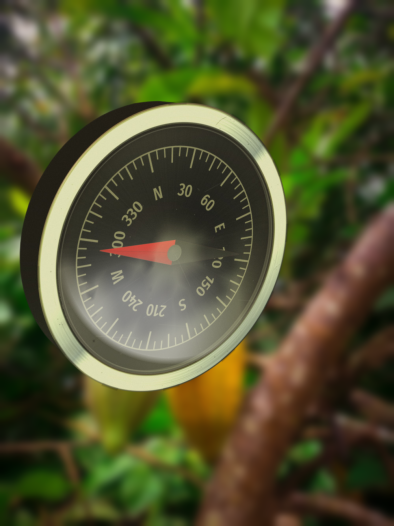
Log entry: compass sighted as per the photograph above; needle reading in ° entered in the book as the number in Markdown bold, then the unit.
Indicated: **295** °
